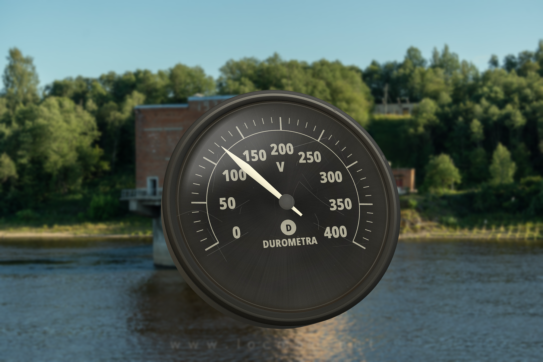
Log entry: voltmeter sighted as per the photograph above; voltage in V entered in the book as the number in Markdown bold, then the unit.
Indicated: **120** V
